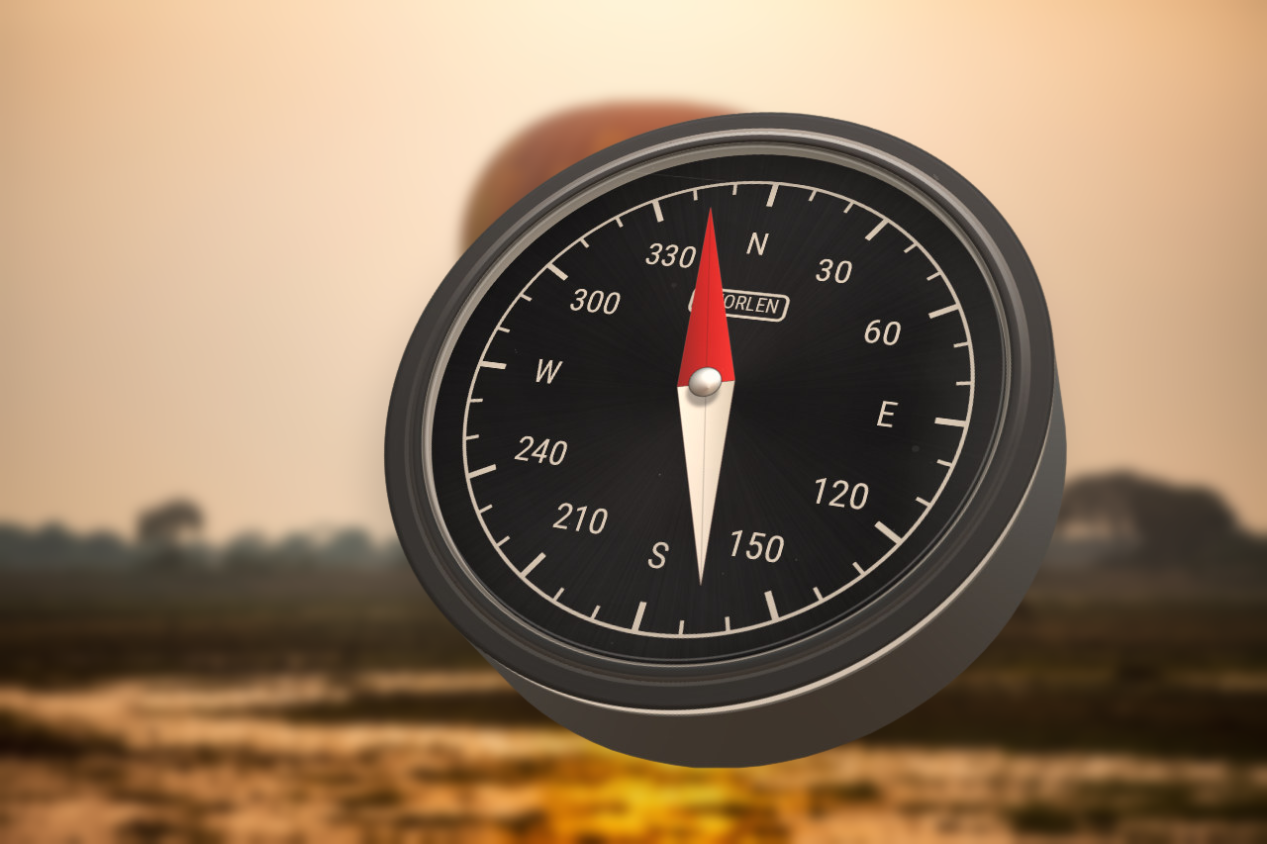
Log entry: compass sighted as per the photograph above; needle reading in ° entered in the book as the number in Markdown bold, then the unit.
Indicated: **345** °
